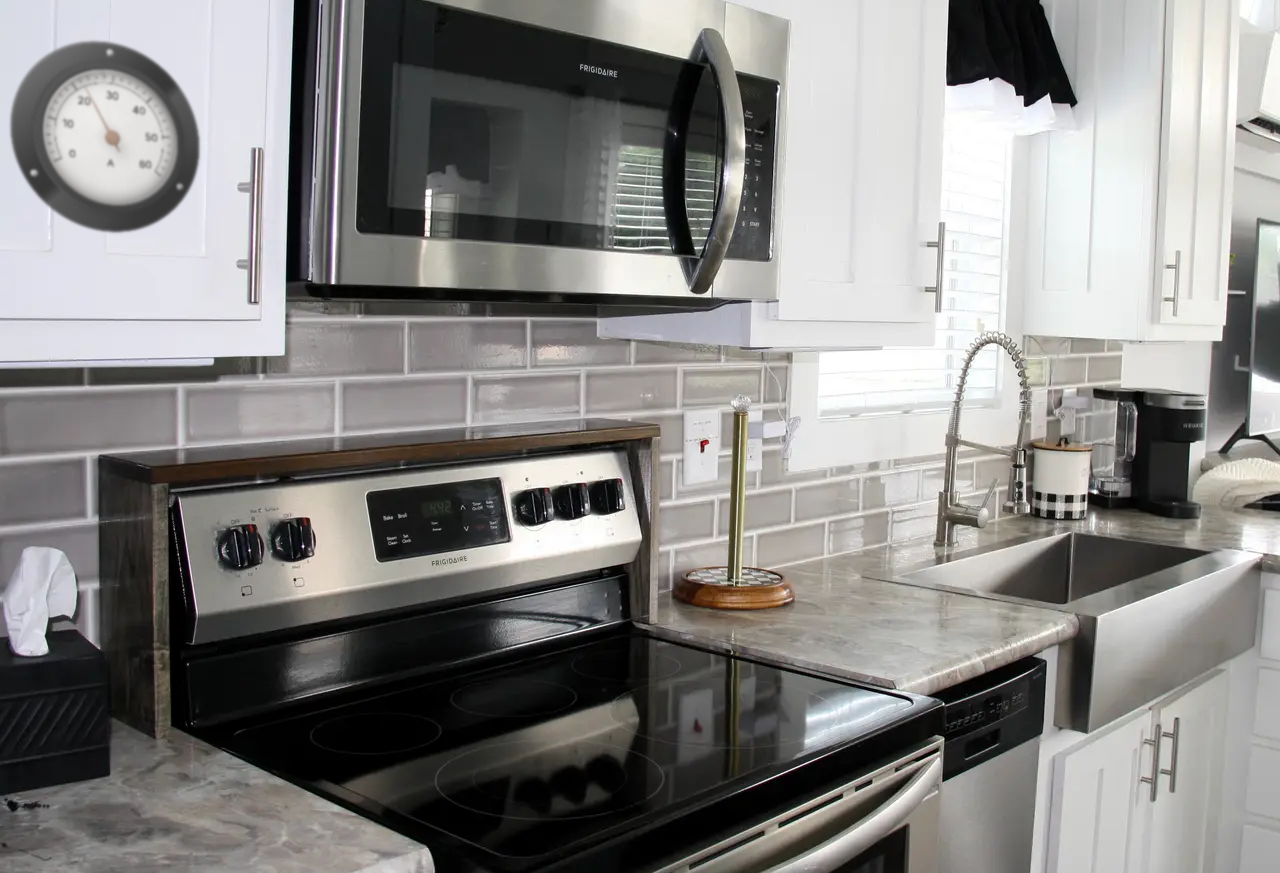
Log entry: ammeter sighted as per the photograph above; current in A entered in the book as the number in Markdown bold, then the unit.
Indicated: **22** A
